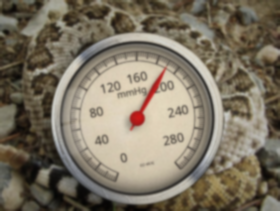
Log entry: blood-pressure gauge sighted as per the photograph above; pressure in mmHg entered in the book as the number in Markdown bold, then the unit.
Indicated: **190** mmHg
